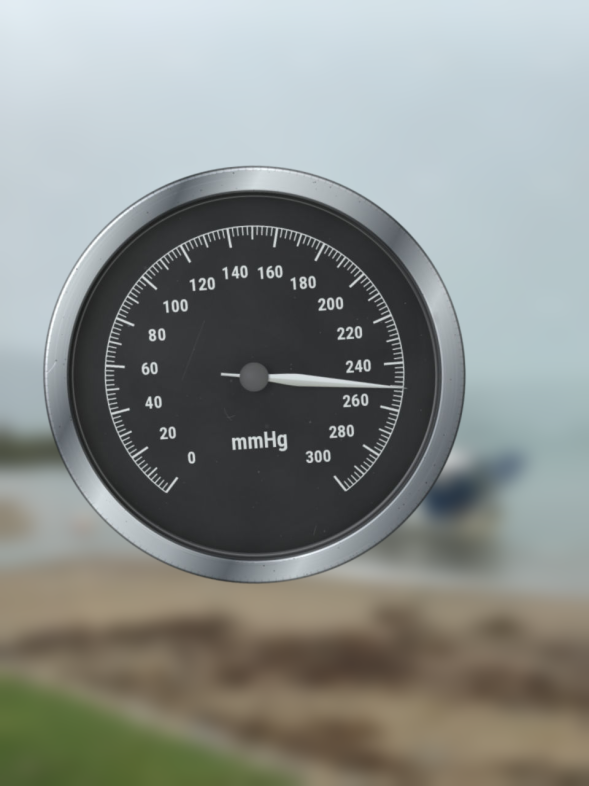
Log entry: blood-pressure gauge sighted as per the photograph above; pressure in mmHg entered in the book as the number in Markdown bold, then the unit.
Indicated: **250** mmHg
